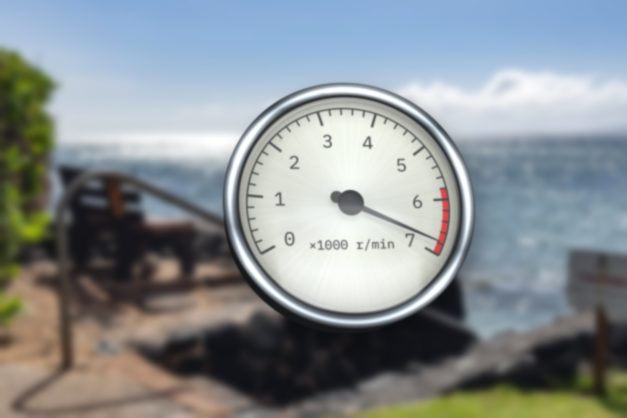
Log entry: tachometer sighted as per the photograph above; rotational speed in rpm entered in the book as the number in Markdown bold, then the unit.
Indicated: **6800** rpm
